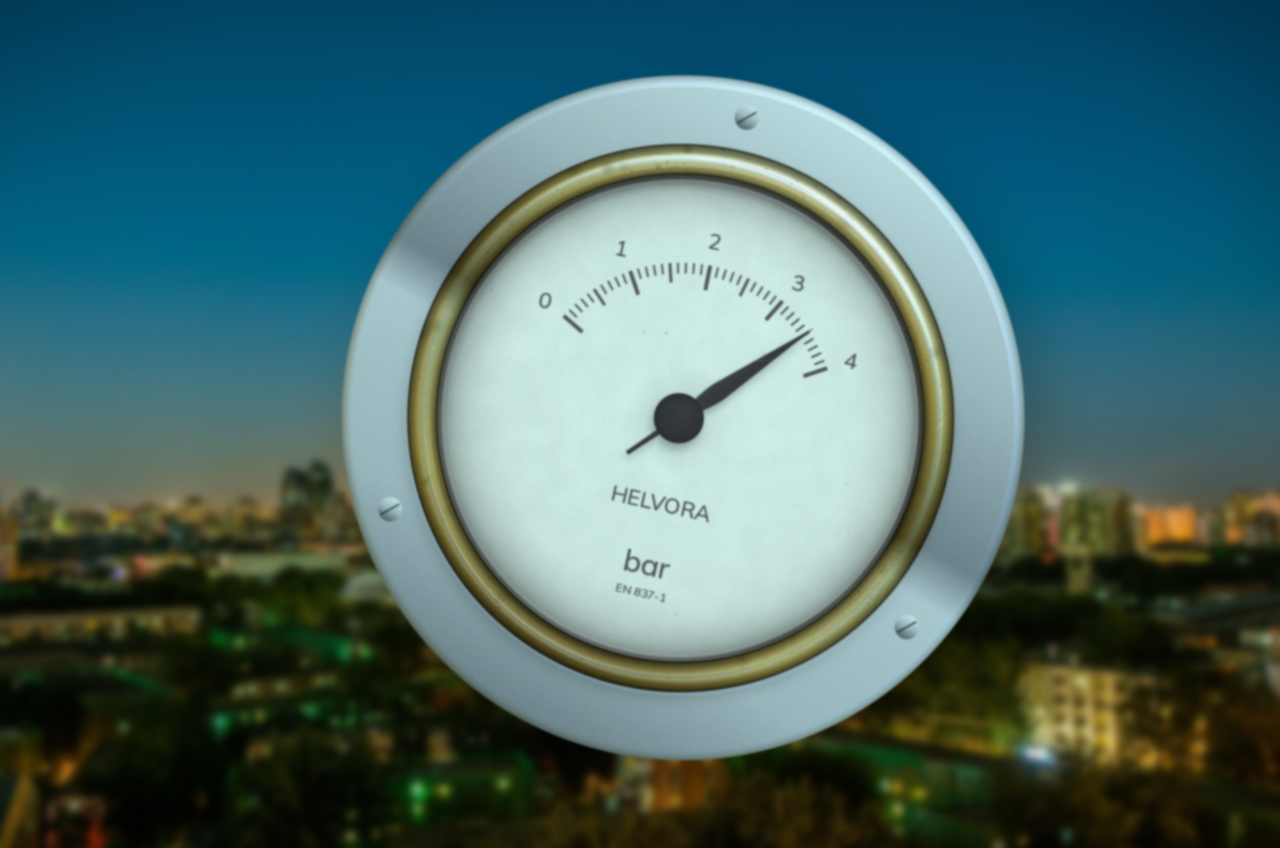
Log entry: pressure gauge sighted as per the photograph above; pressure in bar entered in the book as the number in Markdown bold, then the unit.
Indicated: **3.5** bar
